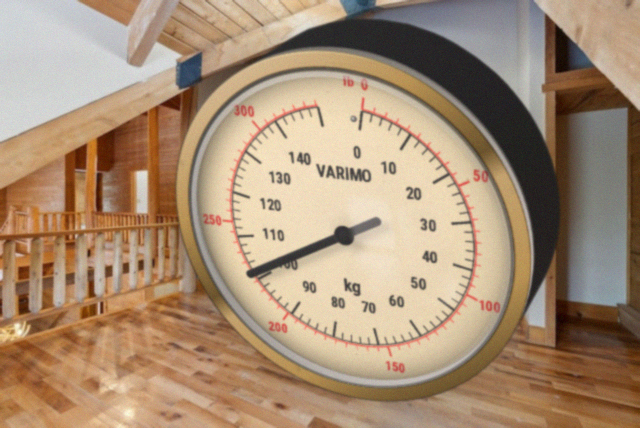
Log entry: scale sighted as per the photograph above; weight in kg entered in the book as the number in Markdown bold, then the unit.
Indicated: **102** kg
